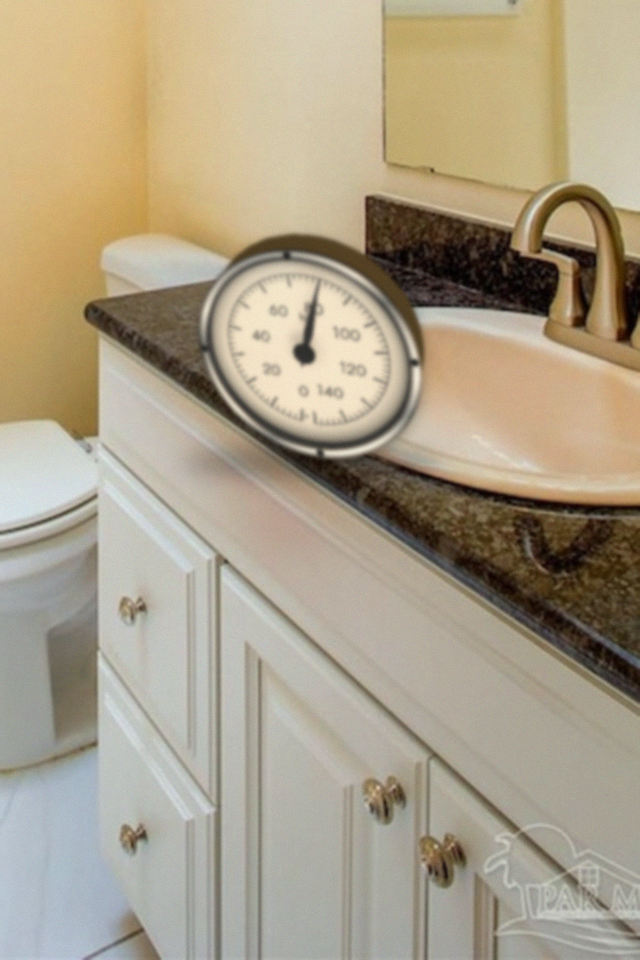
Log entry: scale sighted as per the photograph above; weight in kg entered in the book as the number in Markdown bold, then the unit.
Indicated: **80** kg
